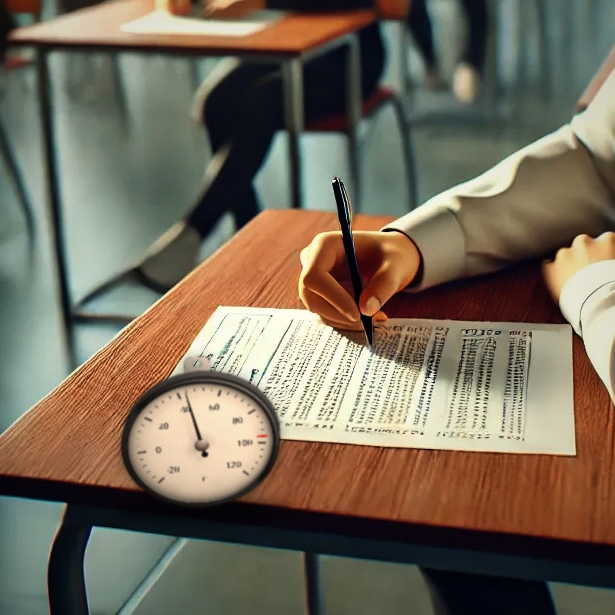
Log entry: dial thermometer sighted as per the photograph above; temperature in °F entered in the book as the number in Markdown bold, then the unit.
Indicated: **44** °F
